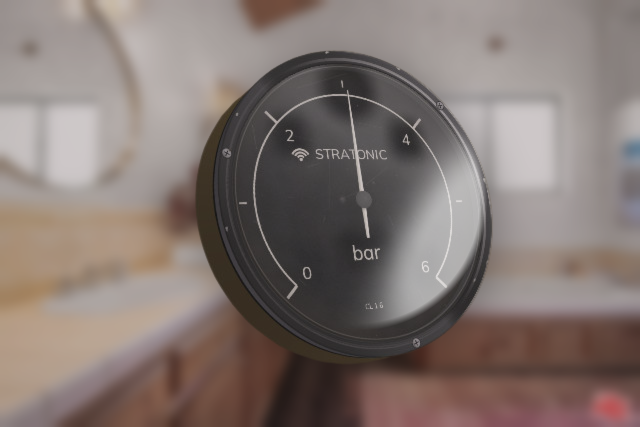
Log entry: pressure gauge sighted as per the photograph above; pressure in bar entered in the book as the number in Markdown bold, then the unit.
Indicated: **3** bar
